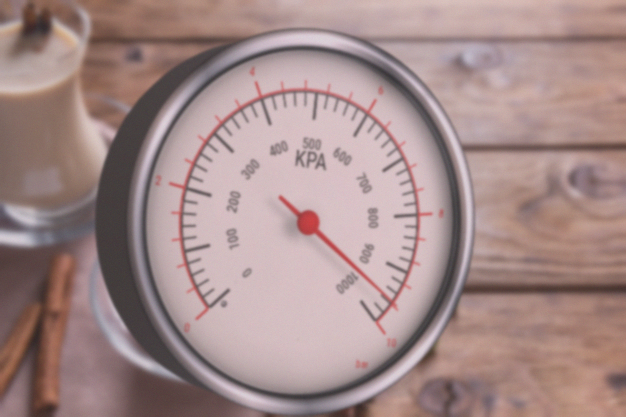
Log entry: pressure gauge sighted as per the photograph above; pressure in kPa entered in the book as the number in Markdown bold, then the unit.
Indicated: **960** kPa
